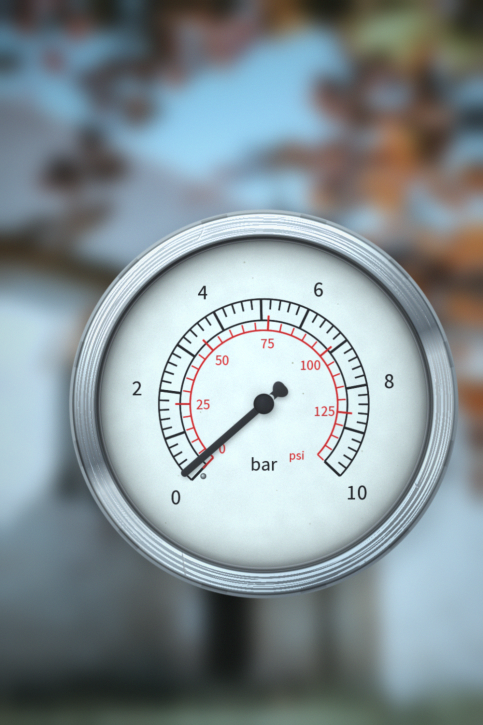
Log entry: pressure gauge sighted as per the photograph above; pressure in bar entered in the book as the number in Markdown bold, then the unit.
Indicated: **0.2** bar
